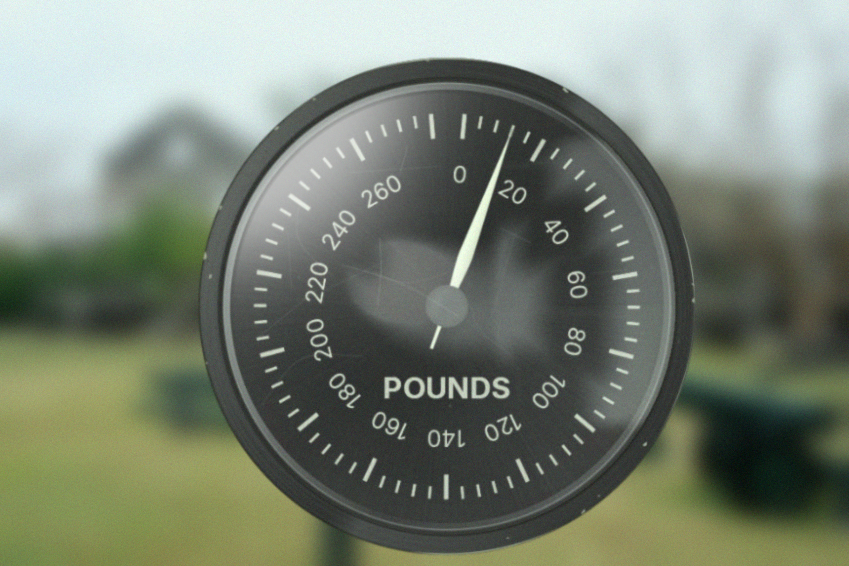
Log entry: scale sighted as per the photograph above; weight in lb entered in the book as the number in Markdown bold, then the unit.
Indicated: **12** lb
